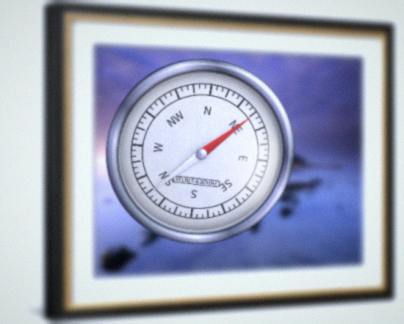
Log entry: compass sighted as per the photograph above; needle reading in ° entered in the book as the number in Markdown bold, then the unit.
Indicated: **45** °
